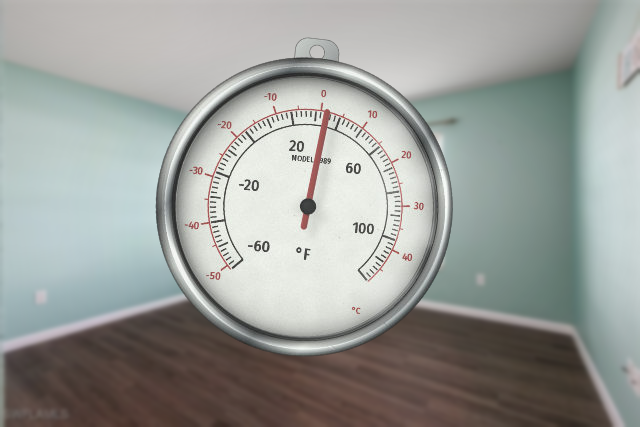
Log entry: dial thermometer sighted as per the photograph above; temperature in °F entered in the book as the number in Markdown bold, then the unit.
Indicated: **34** °F
